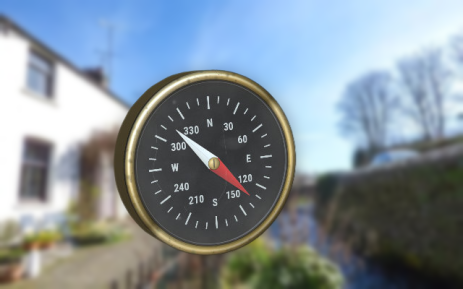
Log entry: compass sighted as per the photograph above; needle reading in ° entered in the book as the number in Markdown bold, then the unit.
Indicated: **135** °
